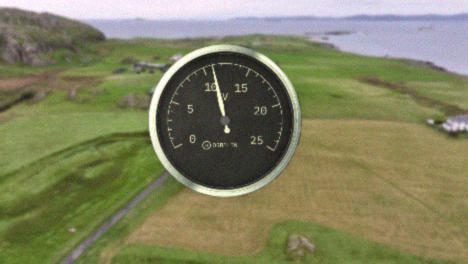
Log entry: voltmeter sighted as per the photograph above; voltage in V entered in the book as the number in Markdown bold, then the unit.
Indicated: **11** V
